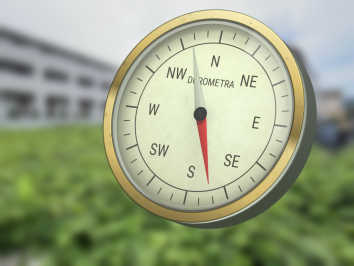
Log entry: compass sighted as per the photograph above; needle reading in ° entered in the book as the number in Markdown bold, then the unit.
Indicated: **160** °
